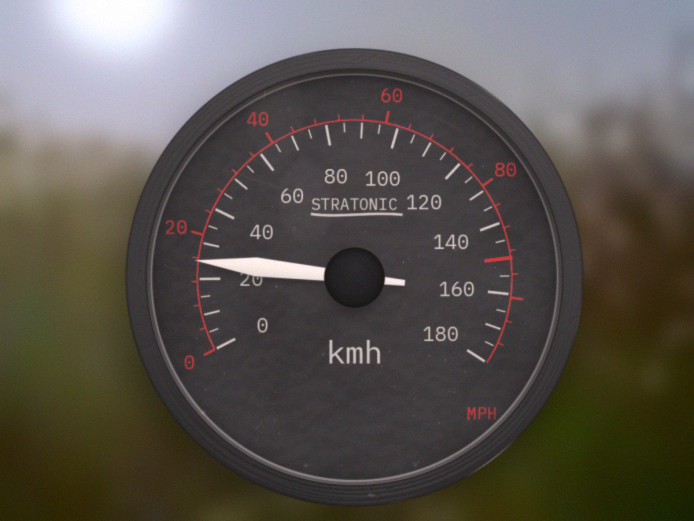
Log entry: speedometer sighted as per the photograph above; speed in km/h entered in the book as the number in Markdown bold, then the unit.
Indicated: **25** km/h
